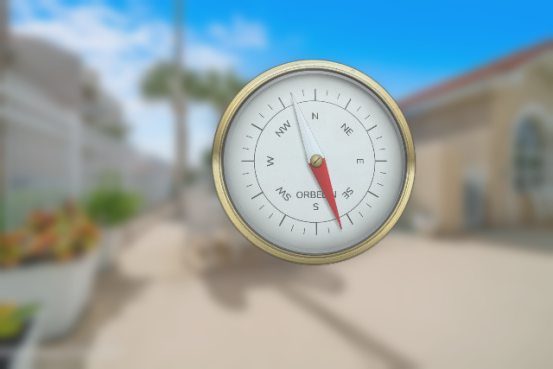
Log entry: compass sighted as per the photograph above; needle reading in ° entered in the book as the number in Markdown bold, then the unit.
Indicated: **160** °
